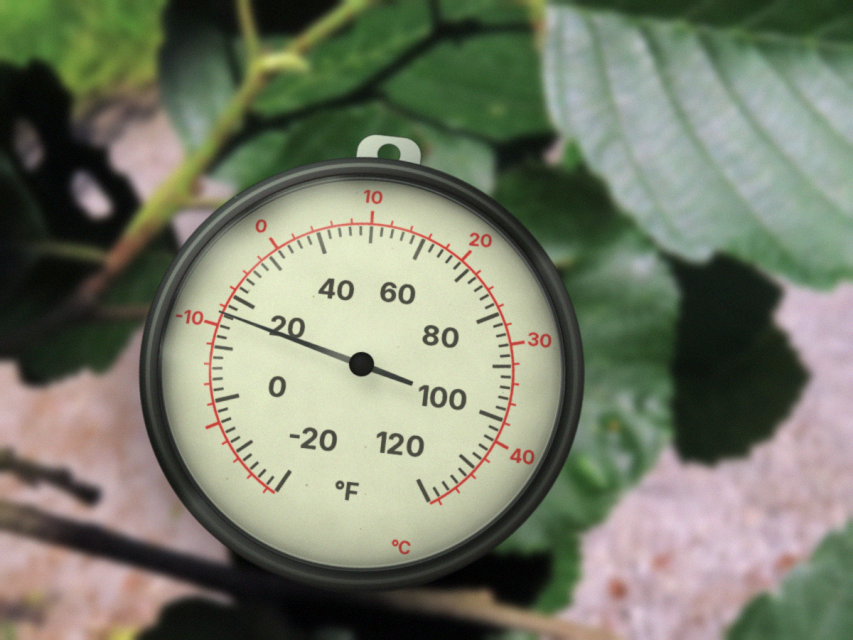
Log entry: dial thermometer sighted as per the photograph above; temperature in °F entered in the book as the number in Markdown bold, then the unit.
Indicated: **16** °F
